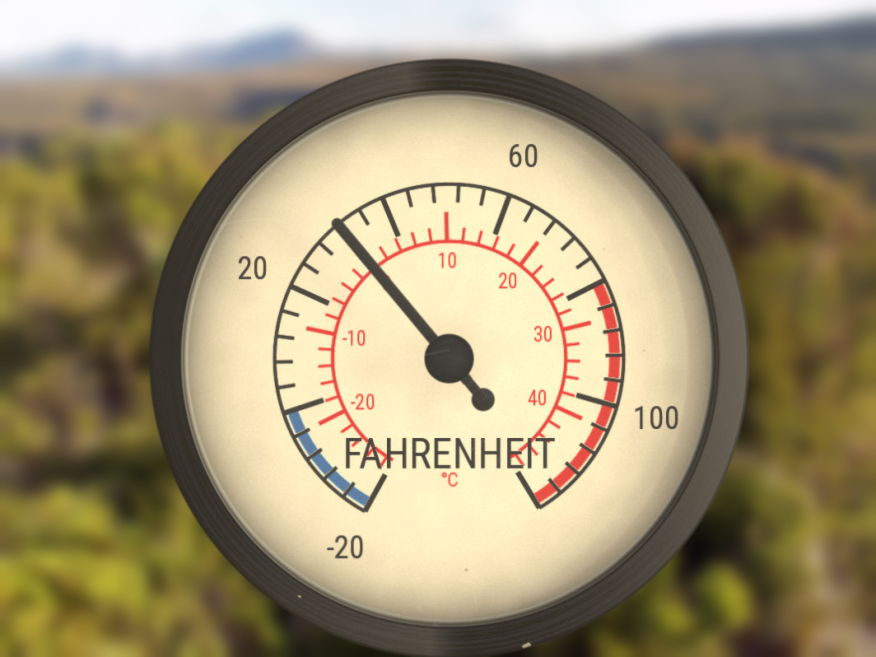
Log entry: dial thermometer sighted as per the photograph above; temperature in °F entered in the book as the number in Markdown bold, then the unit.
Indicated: **32** °F
